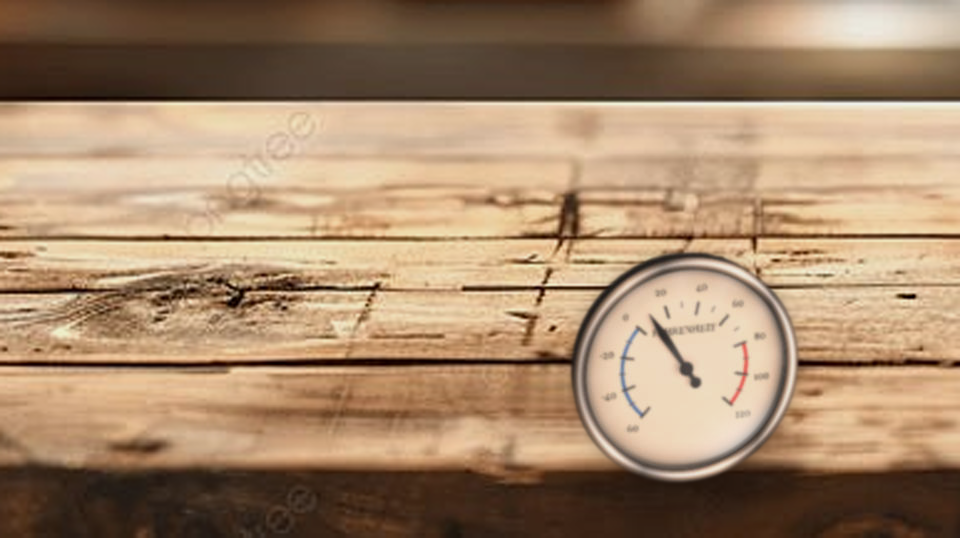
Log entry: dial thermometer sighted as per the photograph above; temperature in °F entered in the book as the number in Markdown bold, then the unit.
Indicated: **10** °F
